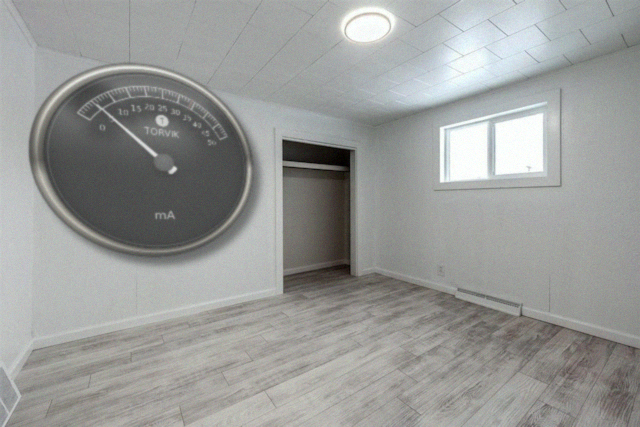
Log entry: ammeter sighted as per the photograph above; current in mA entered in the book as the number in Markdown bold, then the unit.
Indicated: **5** mA
